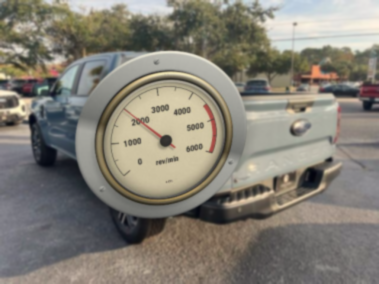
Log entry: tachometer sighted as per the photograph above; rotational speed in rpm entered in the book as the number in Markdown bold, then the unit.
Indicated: **2000** rpm
